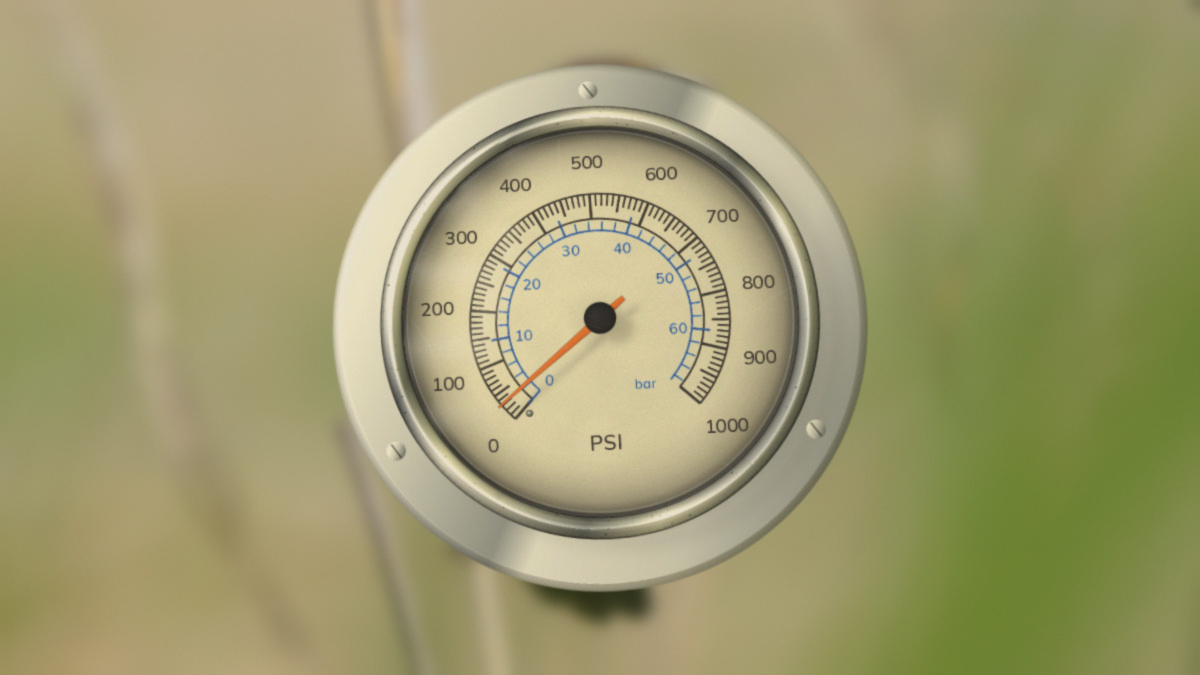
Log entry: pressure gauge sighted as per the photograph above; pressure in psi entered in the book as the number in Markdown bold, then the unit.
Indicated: **30** psi
